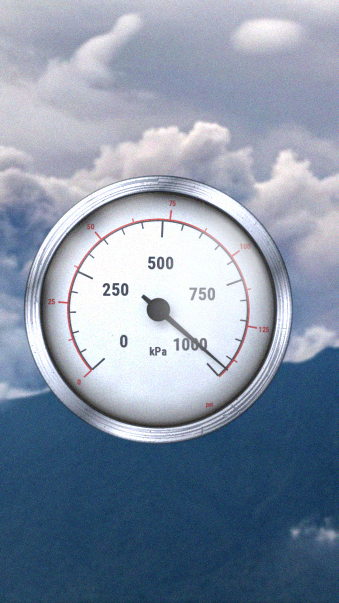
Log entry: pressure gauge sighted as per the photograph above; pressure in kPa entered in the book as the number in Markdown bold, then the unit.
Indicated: **975** kPa
